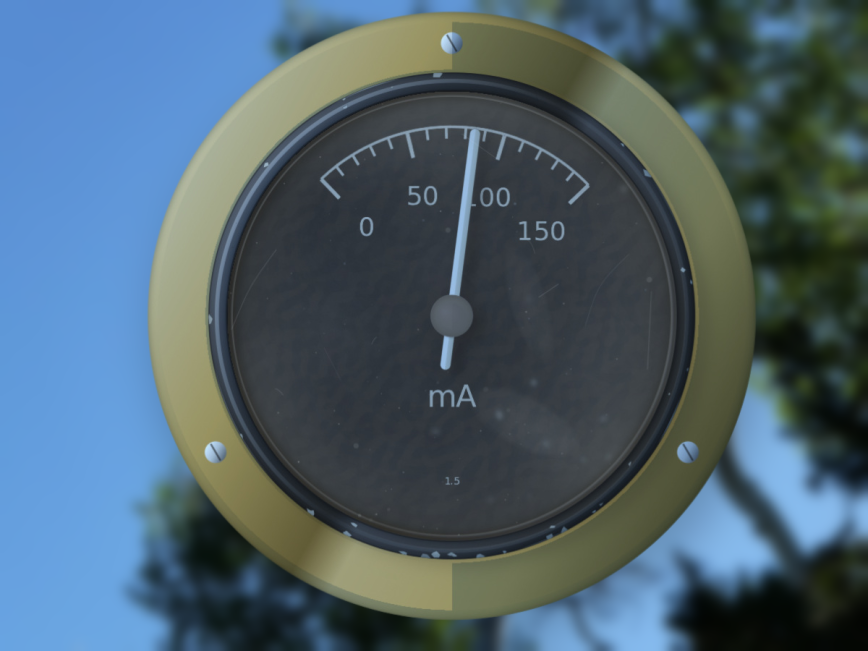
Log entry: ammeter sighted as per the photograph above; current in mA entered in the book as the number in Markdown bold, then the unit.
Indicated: **85** mA
